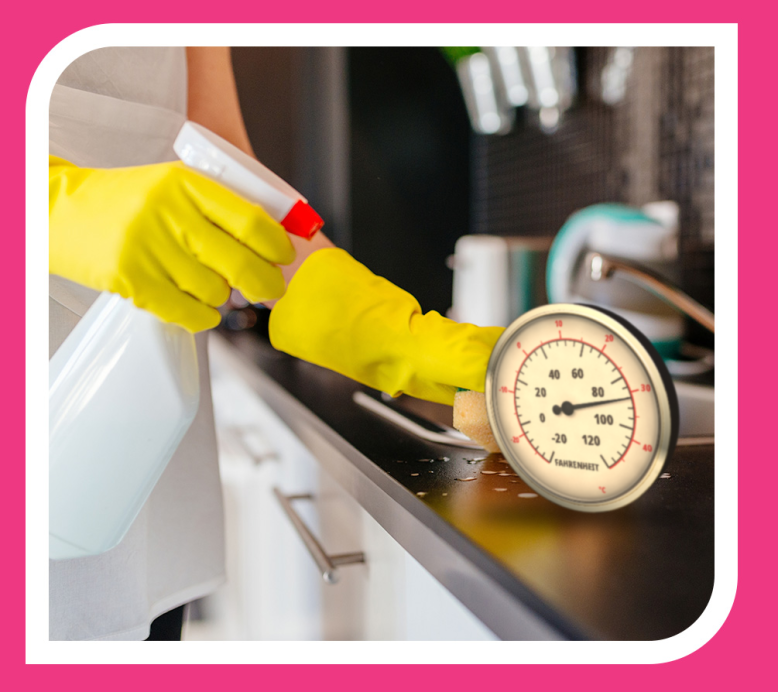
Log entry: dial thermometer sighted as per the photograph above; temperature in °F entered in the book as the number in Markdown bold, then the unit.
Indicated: **88** °F
